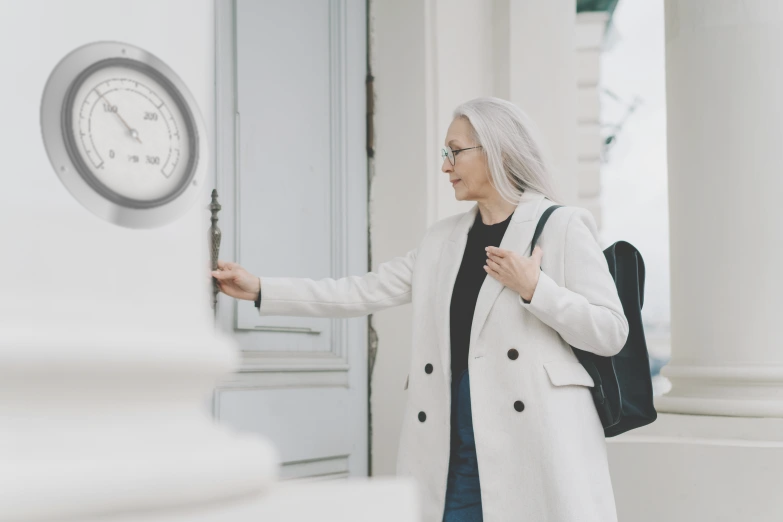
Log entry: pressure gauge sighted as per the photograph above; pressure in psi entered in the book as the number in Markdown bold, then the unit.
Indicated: **100** psi
